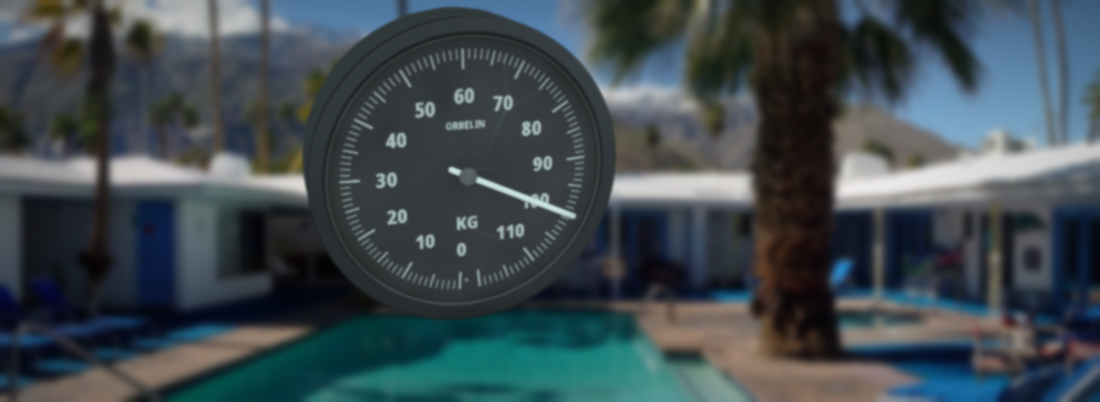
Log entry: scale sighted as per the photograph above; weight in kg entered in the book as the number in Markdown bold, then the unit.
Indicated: **100** kg
